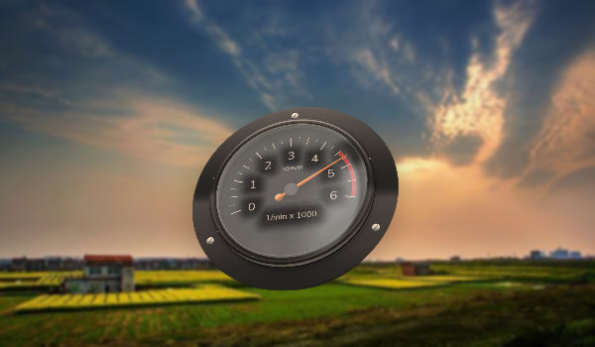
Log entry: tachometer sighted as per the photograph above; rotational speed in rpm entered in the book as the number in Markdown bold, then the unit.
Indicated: **4750** rpm
